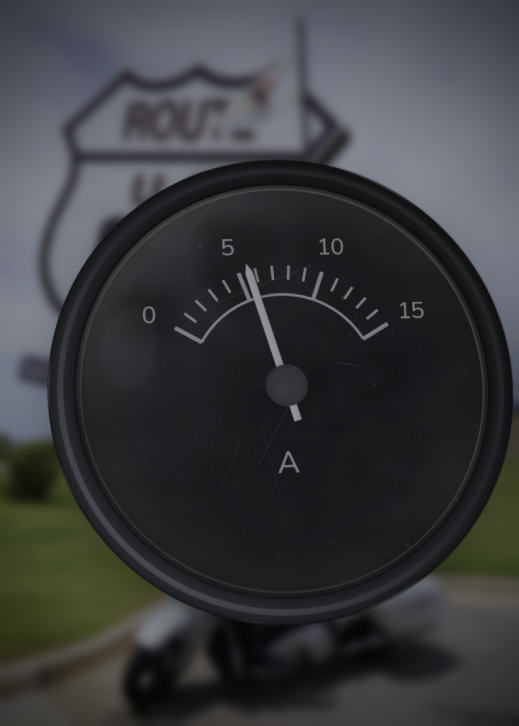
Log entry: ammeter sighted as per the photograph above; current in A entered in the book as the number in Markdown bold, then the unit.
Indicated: **5.5** A
